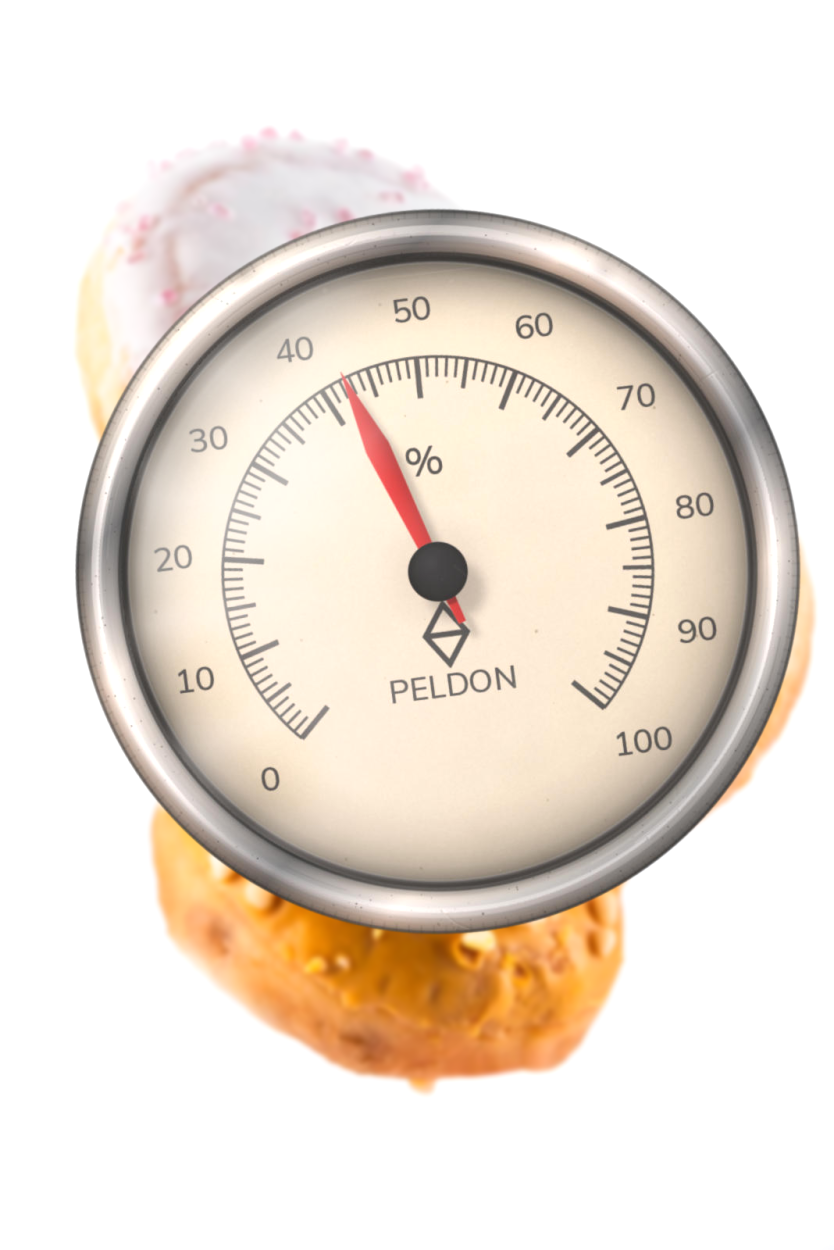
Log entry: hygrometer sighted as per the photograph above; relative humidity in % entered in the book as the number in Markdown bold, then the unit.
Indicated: **42.5** %
